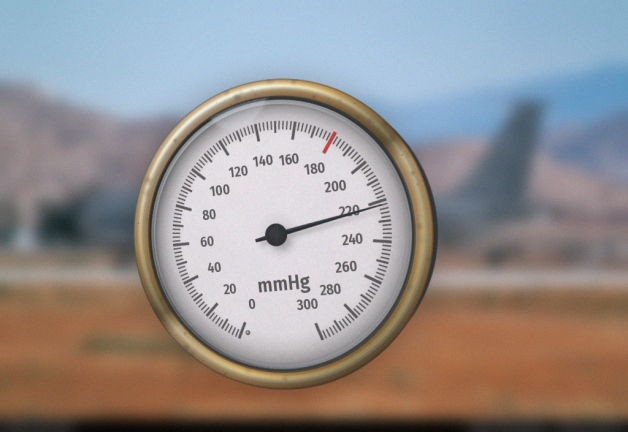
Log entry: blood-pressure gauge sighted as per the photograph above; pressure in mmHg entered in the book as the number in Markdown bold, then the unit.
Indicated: **222** mmHg
